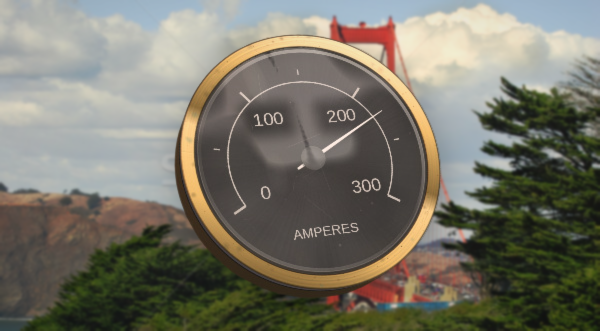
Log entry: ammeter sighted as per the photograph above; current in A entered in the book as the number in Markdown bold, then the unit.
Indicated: **225** A
